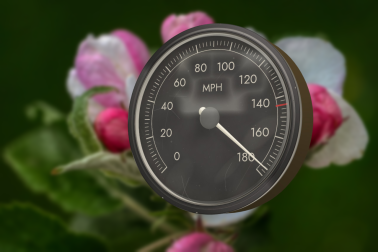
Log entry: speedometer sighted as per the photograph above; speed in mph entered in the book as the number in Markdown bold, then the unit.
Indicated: **176** mph
